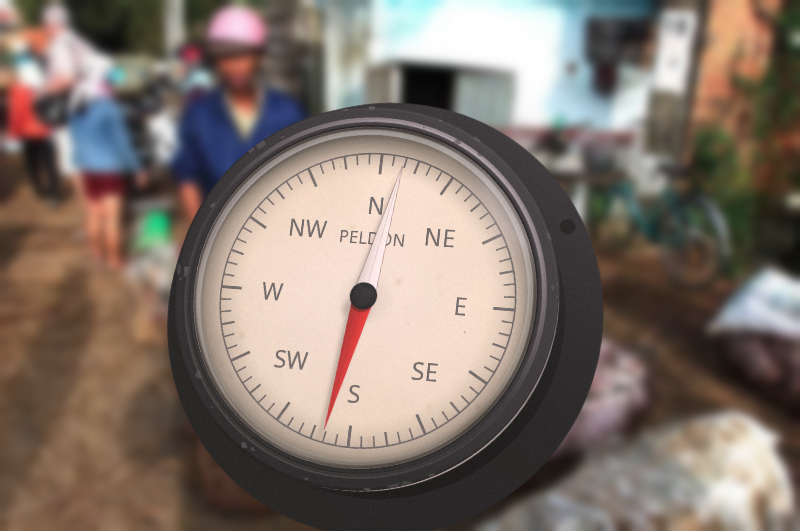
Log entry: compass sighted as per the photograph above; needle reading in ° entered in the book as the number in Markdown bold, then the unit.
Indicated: **190** °
